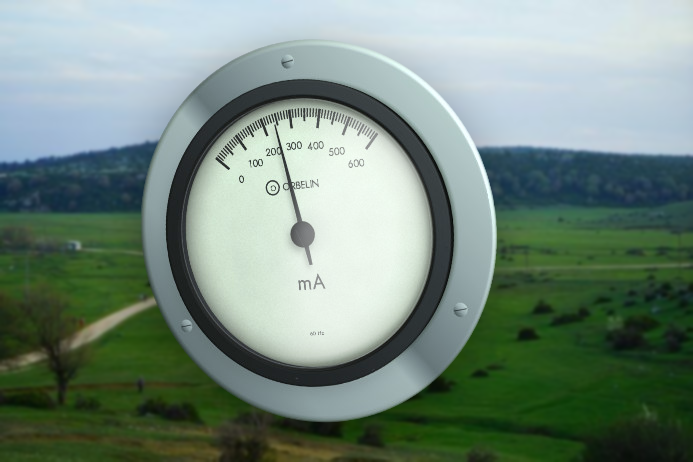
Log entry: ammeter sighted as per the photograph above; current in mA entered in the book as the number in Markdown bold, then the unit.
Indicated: **250** mA
